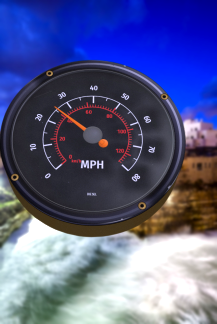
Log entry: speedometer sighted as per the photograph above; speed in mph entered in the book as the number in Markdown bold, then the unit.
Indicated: **25** mph
